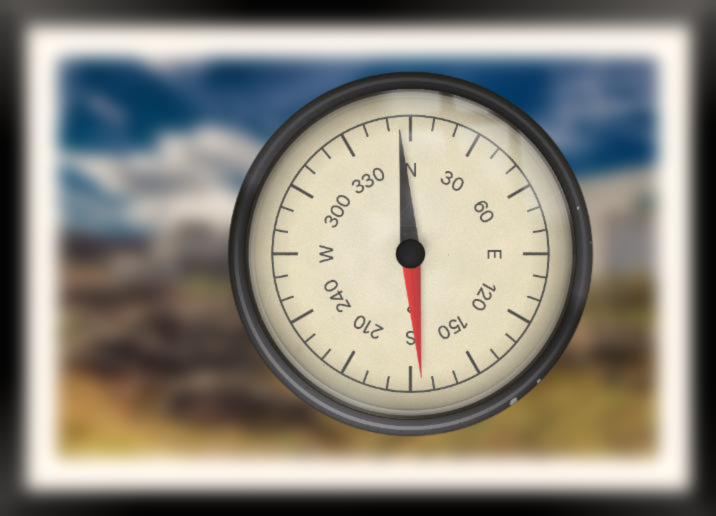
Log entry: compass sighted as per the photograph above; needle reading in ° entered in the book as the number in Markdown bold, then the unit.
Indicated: **175** °
